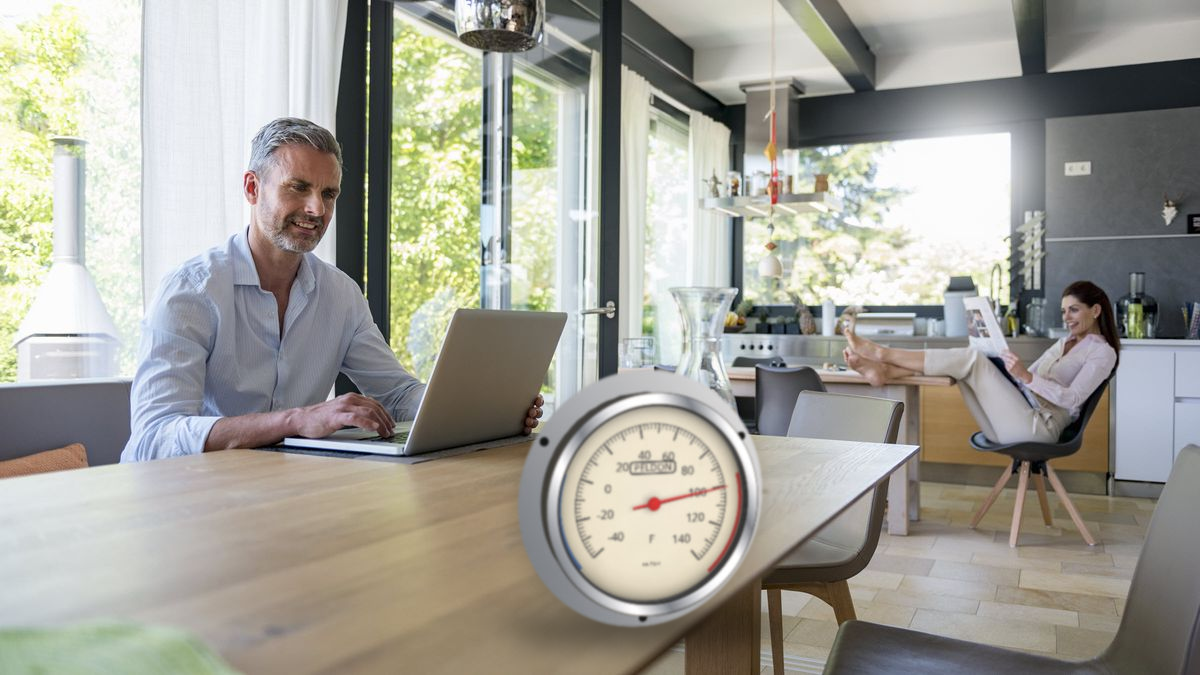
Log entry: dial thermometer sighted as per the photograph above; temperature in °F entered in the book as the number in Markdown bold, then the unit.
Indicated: **100** °F
